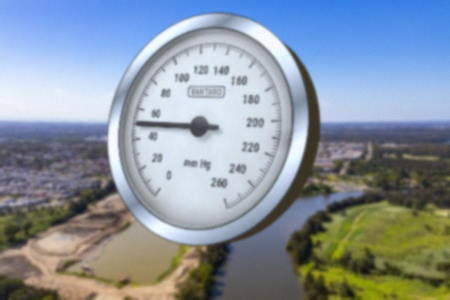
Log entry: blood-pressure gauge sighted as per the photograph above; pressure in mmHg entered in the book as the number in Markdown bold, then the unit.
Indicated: **50** mmHg
